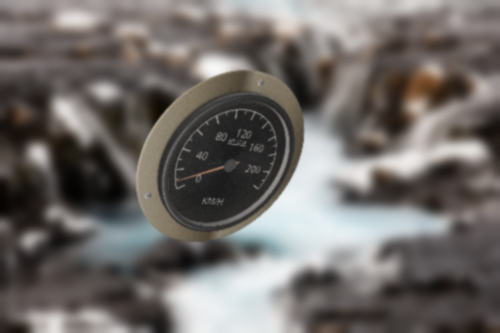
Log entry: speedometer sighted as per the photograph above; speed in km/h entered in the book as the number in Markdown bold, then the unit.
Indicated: **10** km/h
